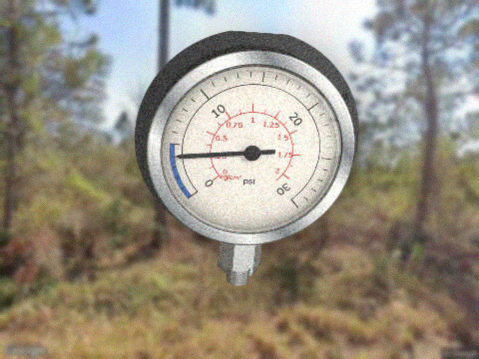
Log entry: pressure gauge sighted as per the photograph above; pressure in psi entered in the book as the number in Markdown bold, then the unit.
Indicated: **4** psi
